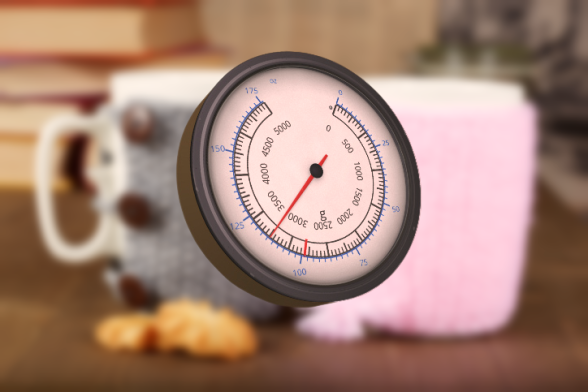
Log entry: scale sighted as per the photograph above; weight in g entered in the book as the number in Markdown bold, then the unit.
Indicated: **3250** g
